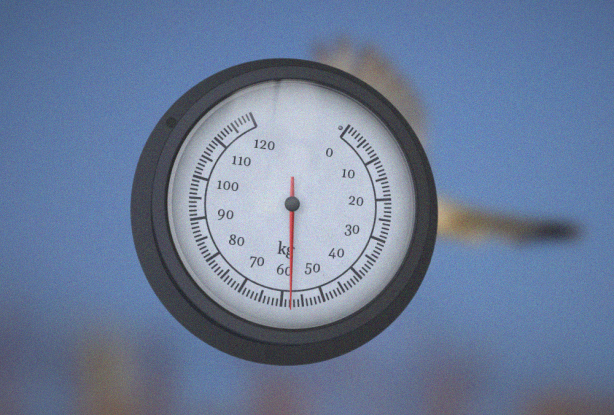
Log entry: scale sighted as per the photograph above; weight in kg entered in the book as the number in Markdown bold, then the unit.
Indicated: **58** kg
